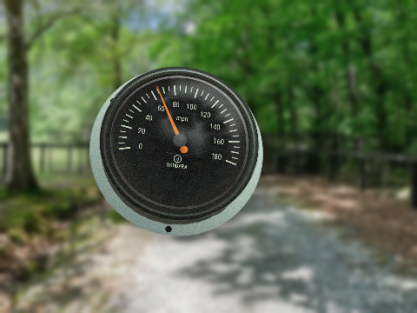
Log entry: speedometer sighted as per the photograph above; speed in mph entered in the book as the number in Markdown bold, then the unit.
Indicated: **65** mph
